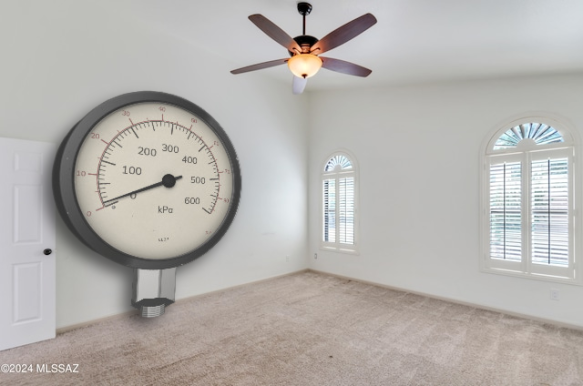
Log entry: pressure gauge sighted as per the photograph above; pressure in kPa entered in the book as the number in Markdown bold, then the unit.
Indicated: **10** kPa
